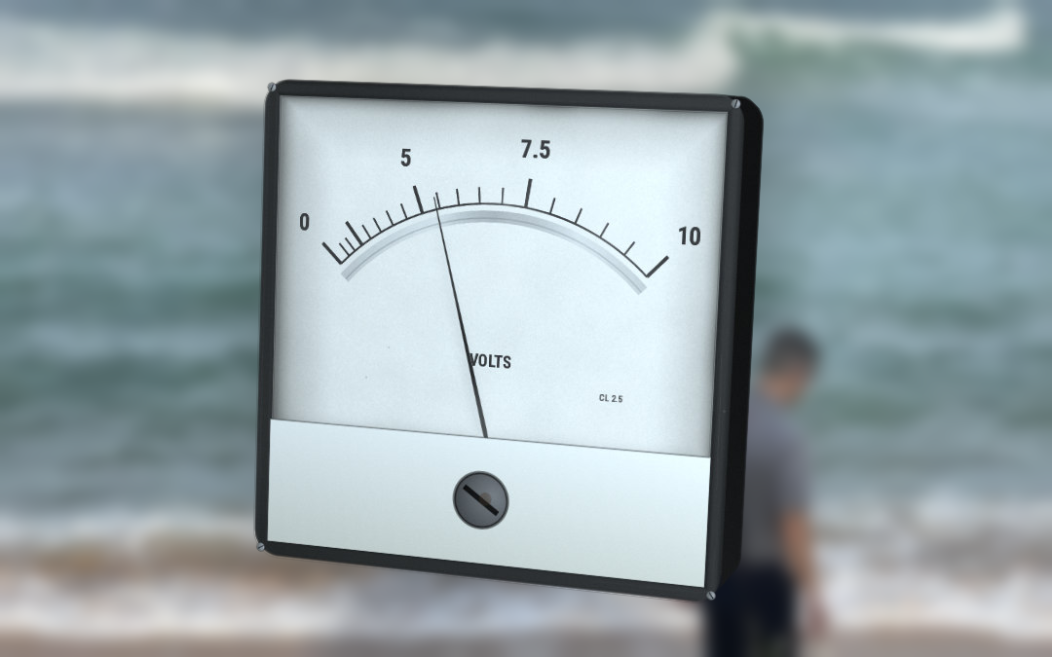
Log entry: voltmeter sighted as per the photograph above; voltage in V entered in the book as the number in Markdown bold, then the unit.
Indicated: **5.5** V
